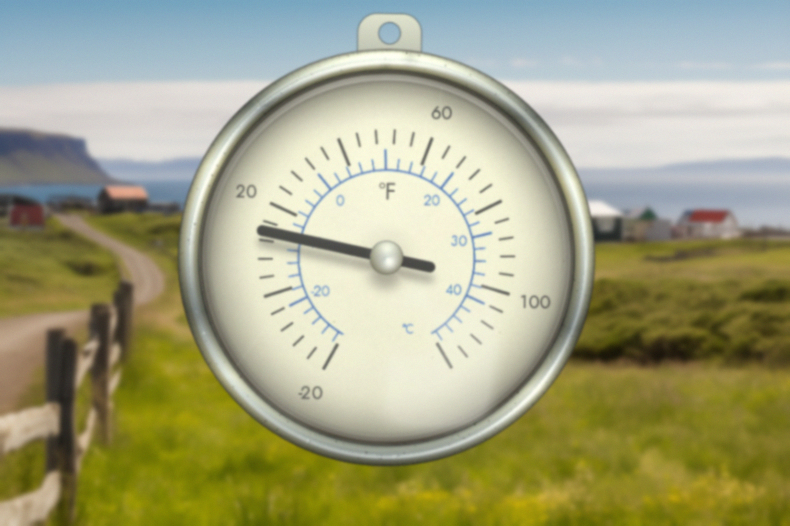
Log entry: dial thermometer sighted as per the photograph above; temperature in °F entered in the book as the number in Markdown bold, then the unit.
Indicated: **14** °F
